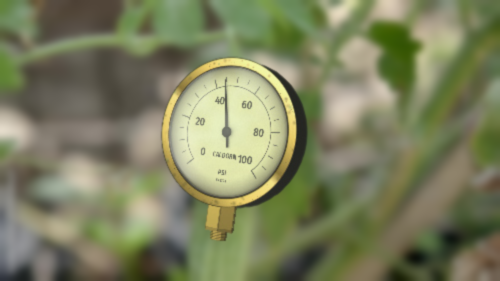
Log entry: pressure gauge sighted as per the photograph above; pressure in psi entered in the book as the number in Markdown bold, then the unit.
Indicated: **45** psi
